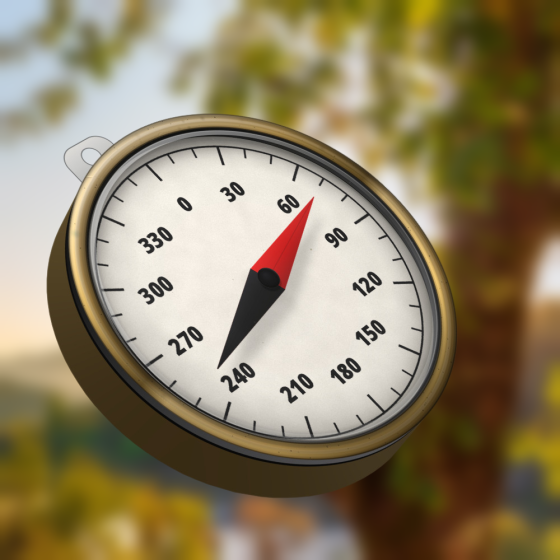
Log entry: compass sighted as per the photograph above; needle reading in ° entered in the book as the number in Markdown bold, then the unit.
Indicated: **70** °
